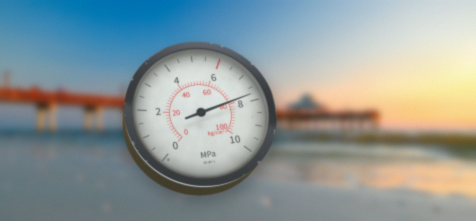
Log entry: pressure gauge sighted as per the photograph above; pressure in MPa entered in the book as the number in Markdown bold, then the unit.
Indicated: **7.75** MPa
